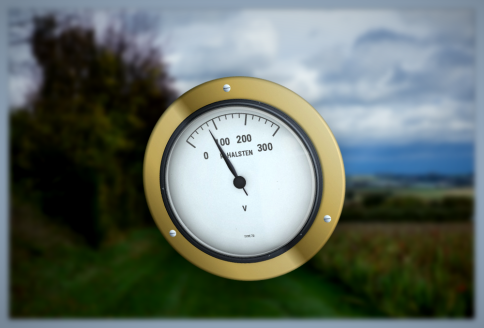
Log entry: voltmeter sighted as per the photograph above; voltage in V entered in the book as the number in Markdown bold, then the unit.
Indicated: **80** V
